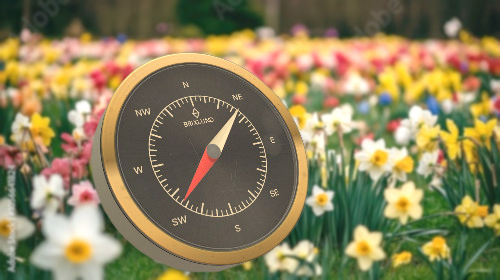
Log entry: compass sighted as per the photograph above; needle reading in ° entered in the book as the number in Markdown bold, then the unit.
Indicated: **230** °
